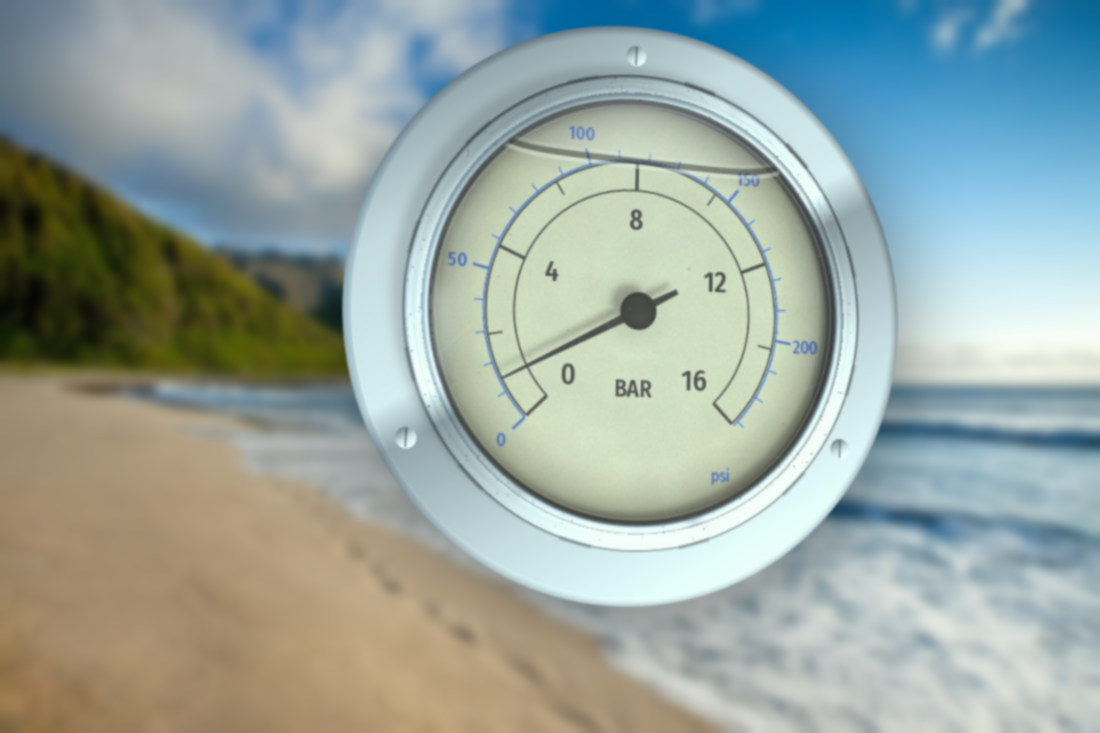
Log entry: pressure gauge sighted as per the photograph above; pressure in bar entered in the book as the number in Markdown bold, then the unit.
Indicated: **1** bar
